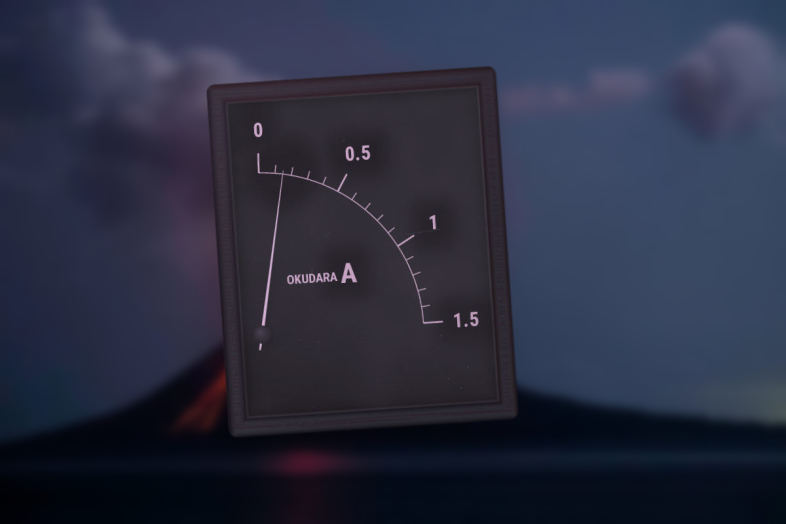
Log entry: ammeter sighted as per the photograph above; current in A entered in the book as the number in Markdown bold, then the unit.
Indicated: **0.15** A
